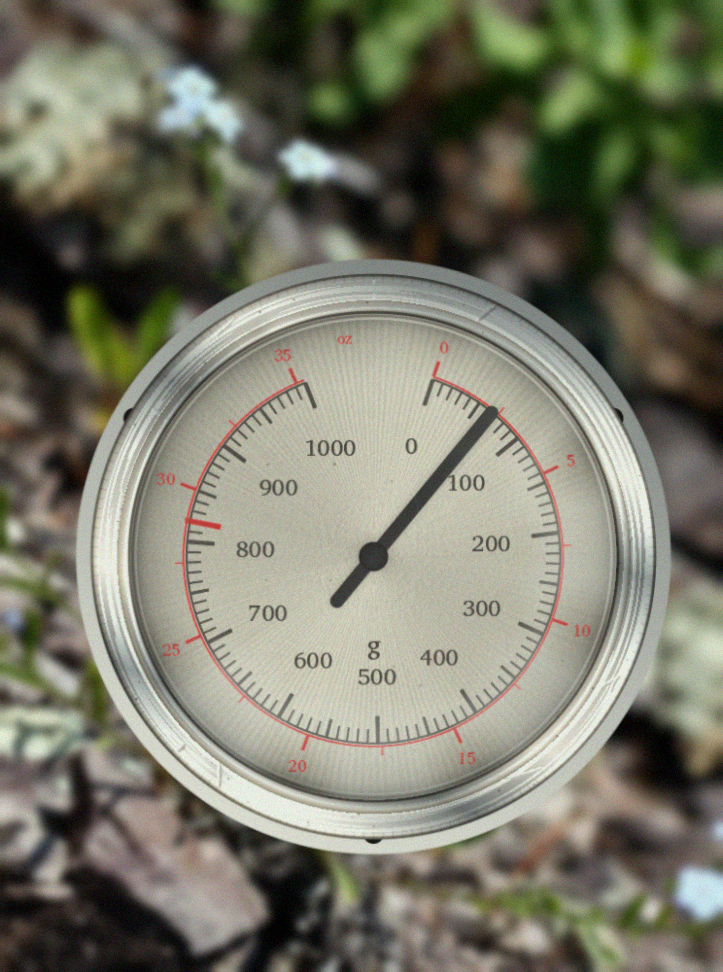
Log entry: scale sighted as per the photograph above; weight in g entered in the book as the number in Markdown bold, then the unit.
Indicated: **65** g
